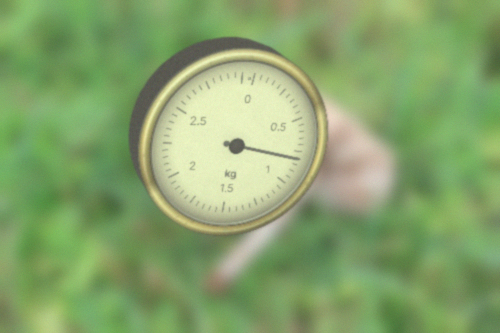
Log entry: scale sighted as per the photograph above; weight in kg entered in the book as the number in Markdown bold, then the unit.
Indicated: **0.8** kg
